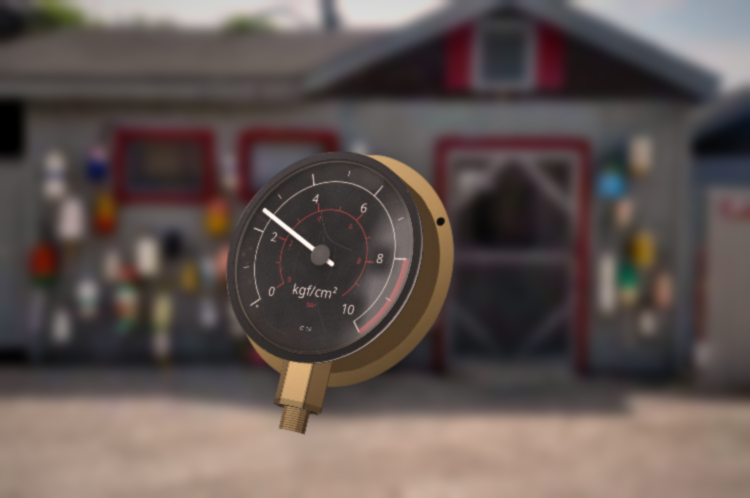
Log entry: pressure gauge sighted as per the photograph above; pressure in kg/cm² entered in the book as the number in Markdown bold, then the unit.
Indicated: **2.5** kg/cm²
